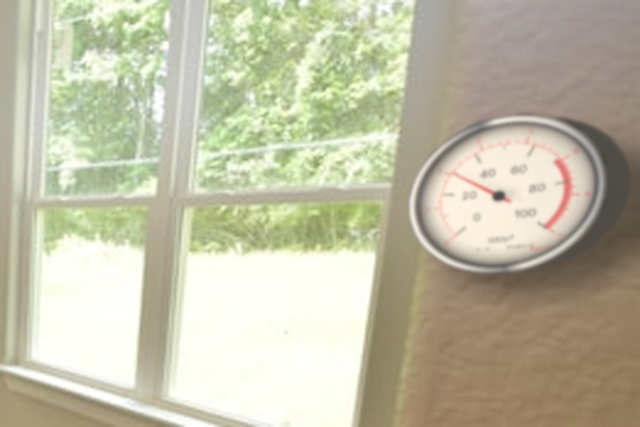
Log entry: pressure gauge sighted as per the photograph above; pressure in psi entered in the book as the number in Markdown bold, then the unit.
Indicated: **30** psi
